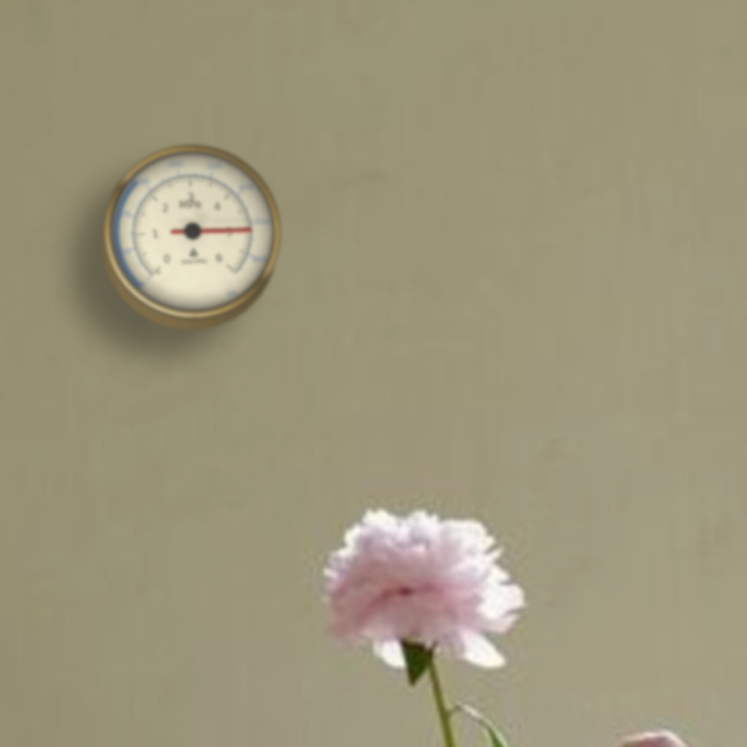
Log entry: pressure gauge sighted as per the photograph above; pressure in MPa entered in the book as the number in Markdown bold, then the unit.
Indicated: **5** MPa
